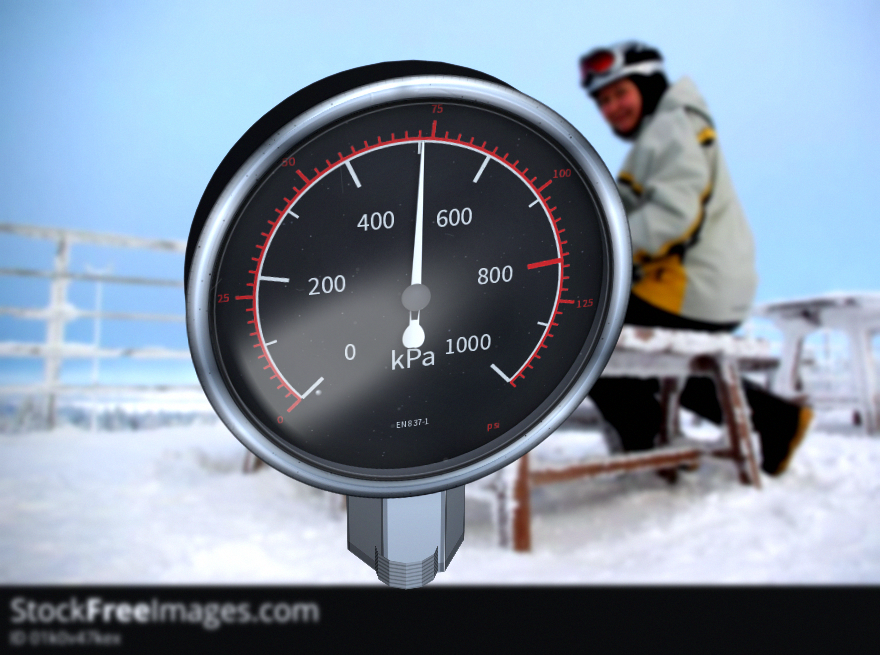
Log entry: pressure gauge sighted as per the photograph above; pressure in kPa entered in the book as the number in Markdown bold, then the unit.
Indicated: **500** kPa
